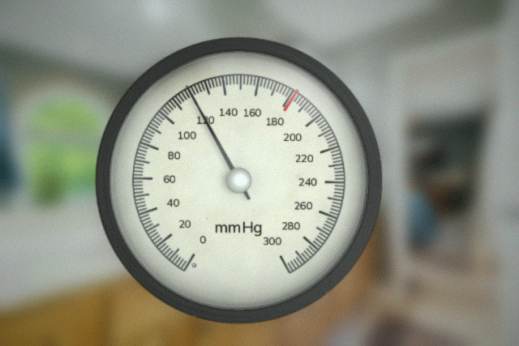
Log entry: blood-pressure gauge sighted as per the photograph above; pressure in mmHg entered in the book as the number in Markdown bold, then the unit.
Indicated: **120** mmHg
